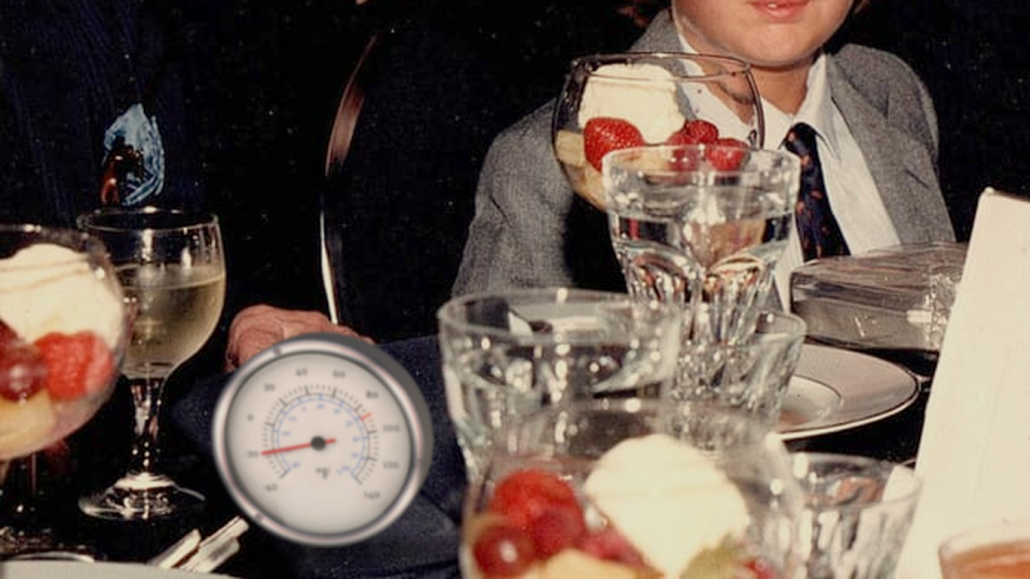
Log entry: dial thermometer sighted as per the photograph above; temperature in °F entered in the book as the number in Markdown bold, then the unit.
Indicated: **-20** °F
